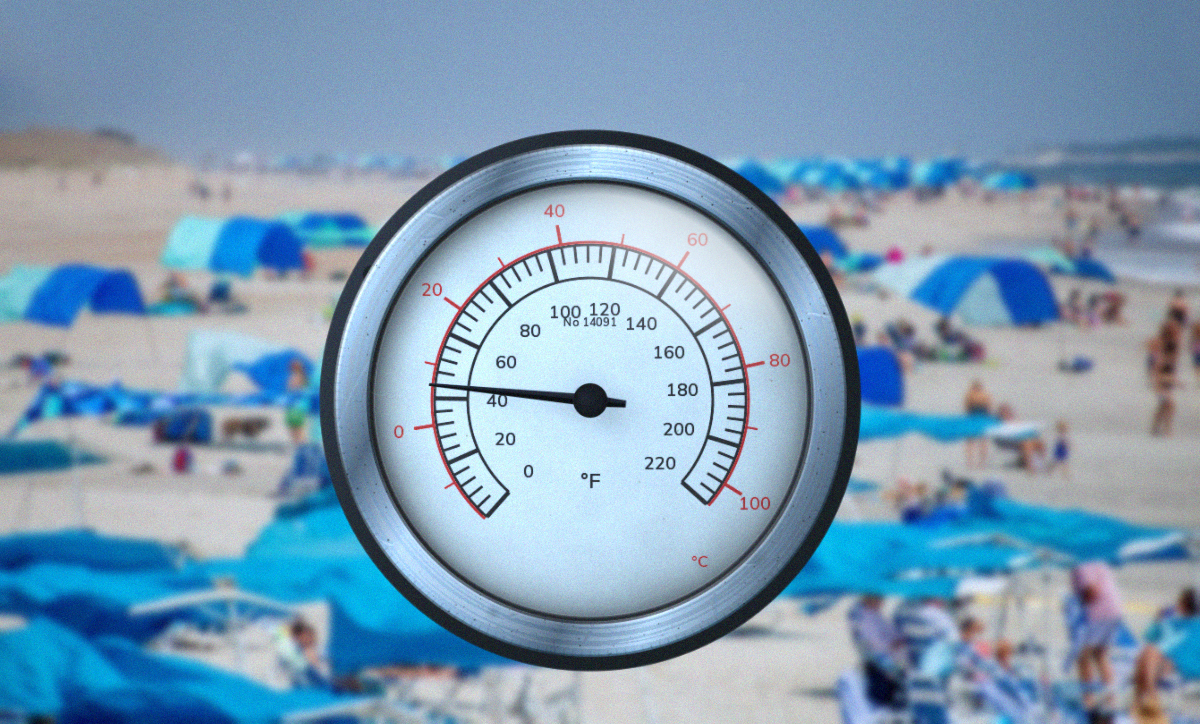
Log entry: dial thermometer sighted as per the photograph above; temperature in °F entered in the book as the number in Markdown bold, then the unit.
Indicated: **44** °F
